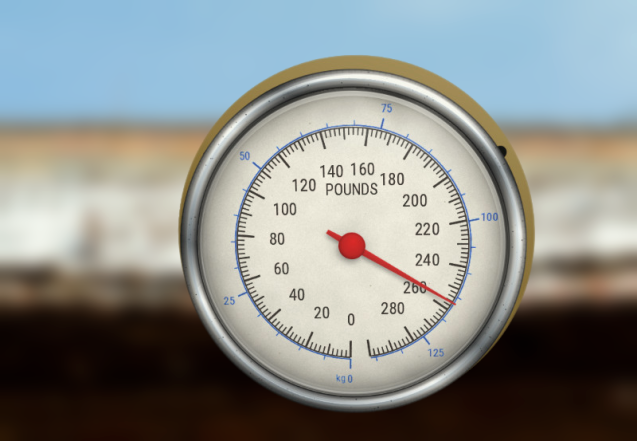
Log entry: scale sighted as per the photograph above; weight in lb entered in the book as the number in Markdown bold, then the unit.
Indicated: **256** lb
